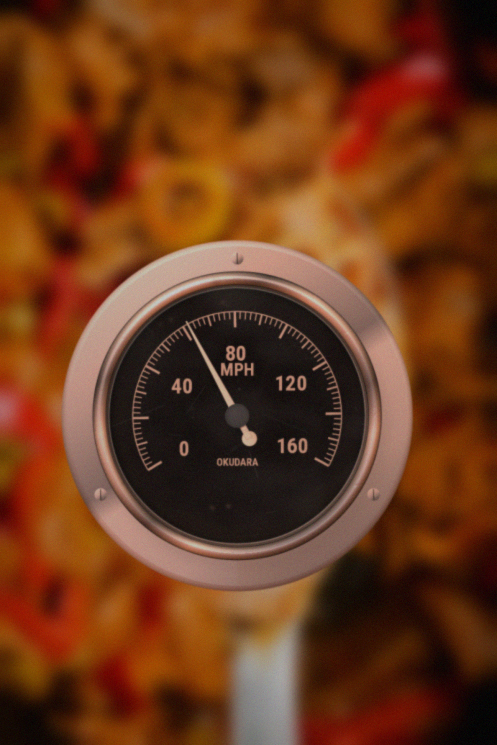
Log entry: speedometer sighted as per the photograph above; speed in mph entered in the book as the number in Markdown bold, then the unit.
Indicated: **62** mph
